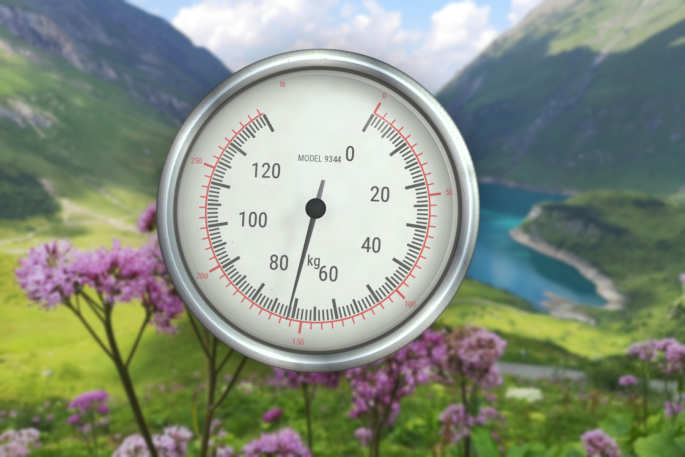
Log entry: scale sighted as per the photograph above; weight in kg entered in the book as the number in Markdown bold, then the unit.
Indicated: **71** kg
